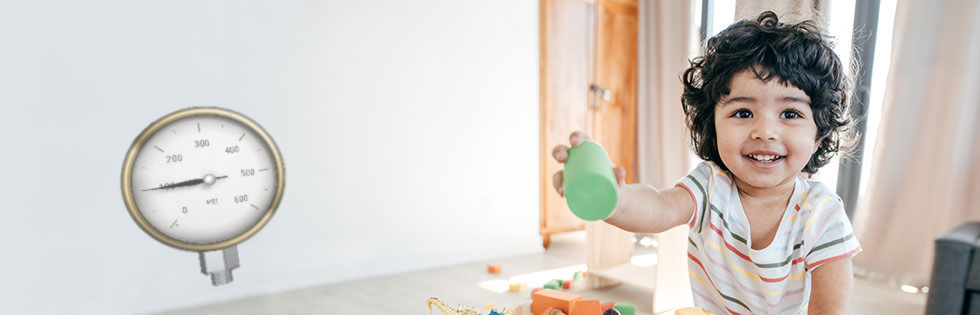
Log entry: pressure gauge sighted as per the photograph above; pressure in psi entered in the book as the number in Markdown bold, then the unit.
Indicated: **100** psi
